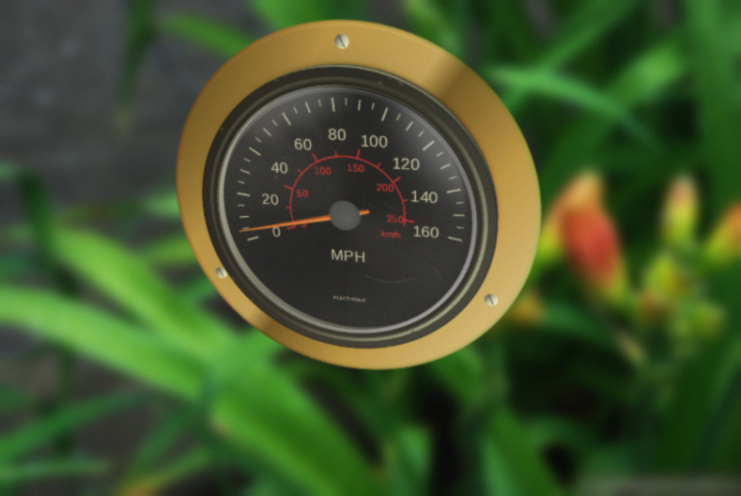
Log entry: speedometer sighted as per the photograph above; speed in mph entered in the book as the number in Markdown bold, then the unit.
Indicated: **5** mph
